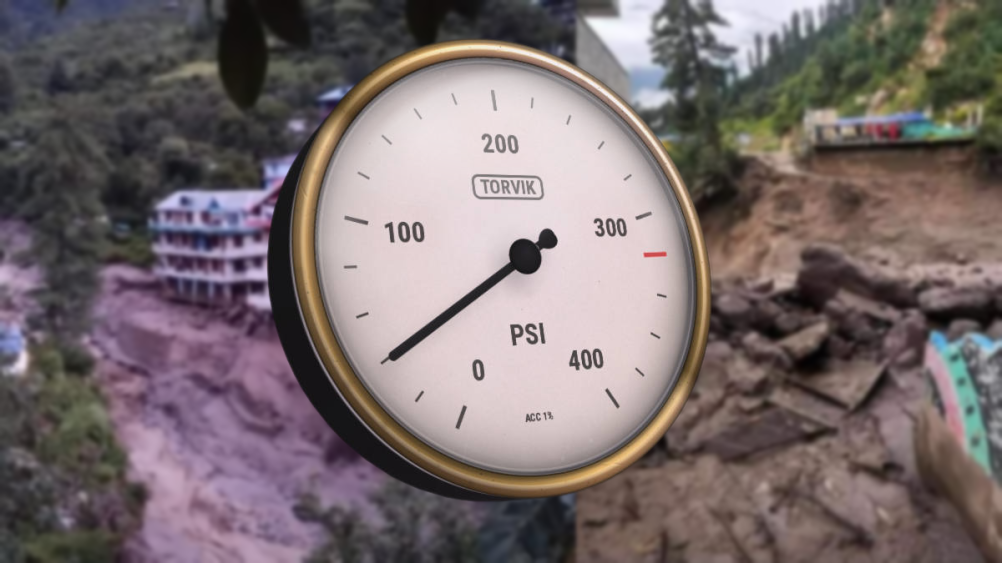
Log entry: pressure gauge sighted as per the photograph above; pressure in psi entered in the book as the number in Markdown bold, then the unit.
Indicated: **40** psi
